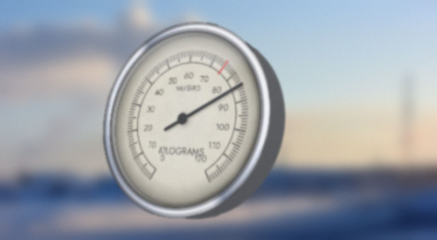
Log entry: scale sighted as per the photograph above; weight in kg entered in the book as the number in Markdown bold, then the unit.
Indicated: **85** kg
